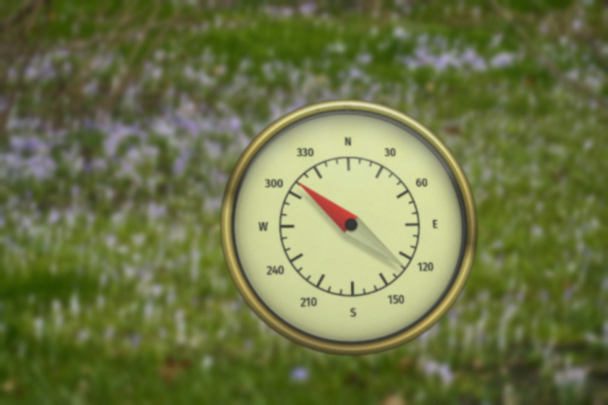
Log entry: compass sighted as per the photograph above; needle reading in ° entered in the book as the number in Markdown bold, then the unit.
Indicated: **310** °
